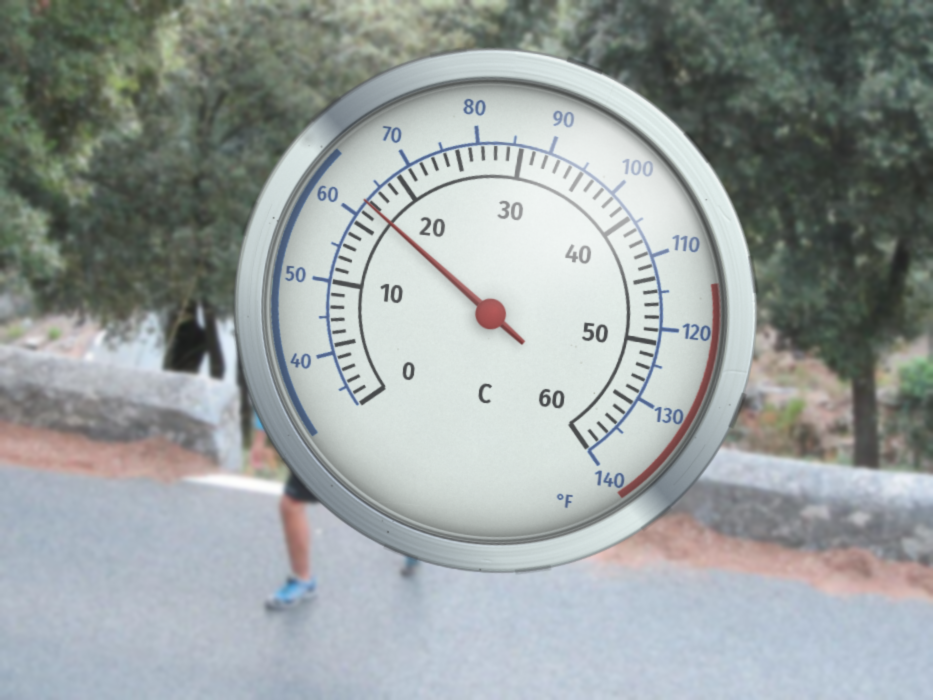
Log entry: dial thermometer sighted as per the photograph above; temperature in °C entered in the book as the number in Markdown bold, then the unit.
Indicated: **17** °C
